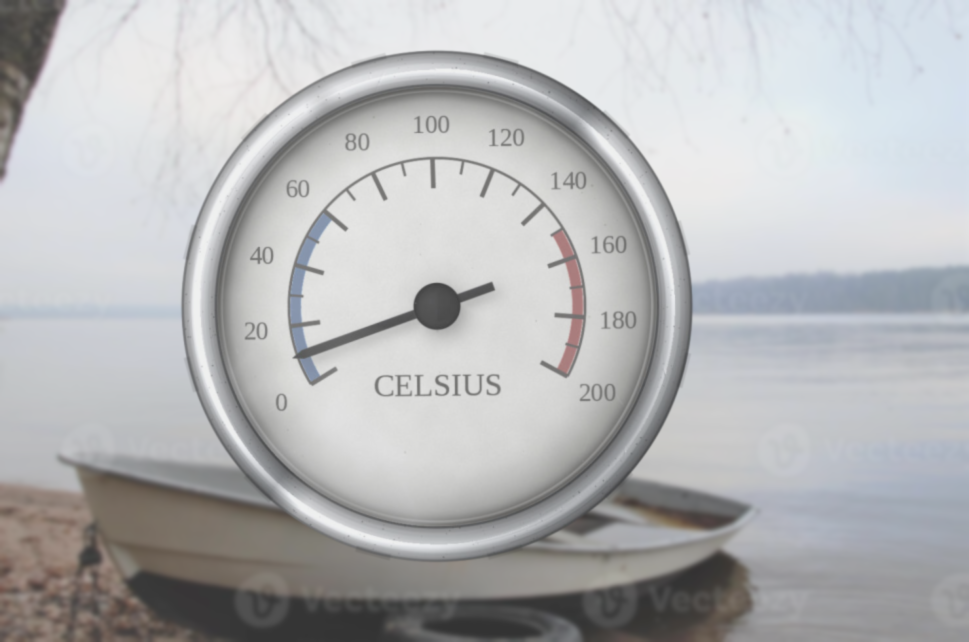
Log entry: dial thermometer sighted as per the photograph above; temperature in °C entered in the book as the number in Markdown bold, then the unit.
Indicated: **10** °C
